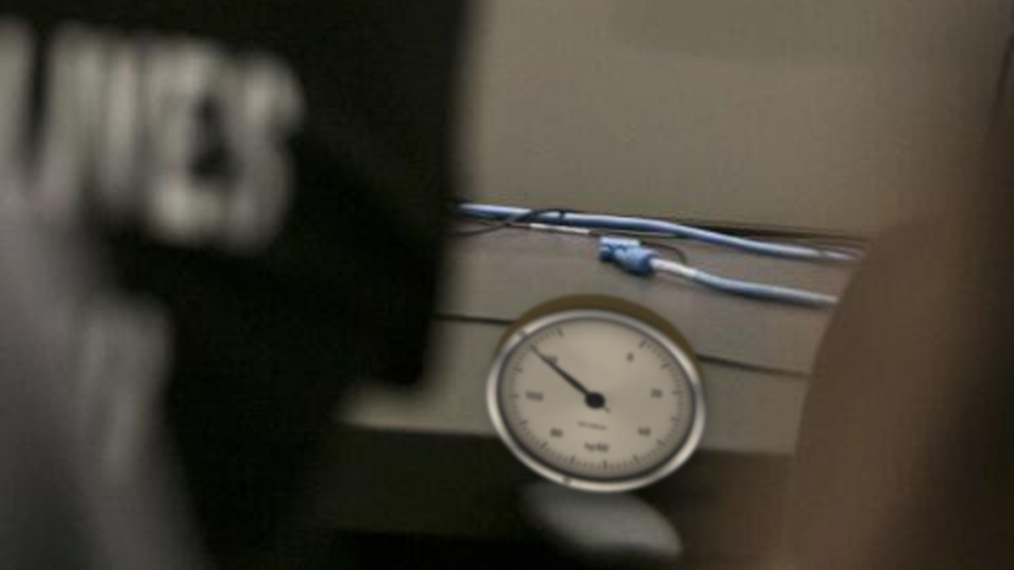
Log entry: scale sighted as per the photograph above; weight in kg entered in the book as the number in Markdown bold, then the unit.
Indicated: **120** kg
